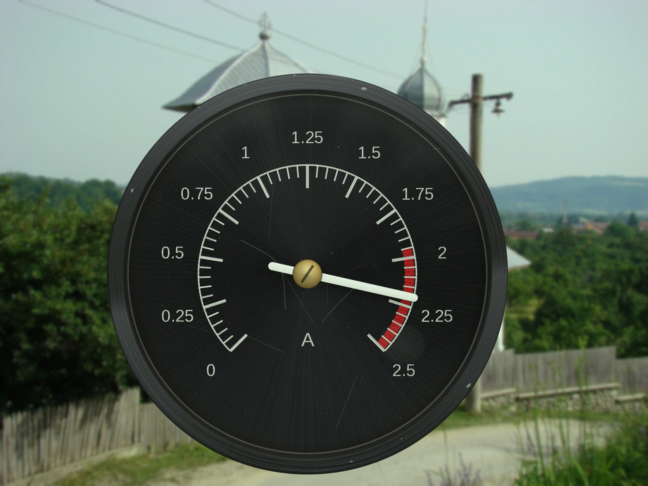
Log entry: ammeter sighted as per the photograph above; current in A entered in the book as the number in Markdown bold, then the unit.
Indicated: **2.2** A
